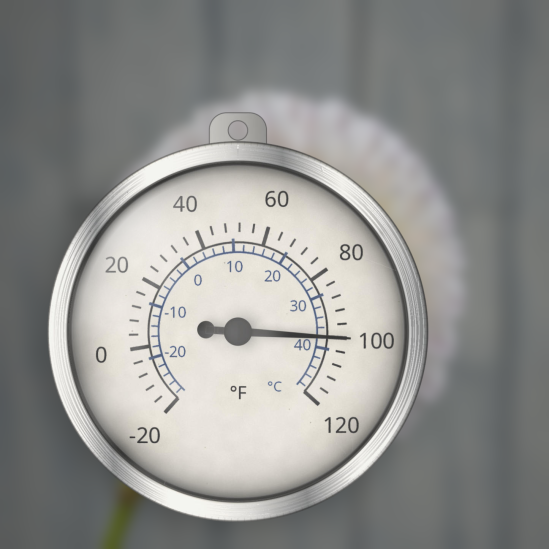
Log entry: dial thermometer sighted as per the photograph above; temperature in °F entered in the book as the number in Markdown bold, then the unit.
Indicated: **100** °F
